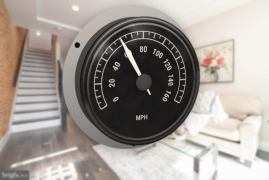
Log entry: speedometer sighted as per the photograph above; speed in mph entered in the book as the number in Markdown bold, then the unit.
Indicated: **60** mph
